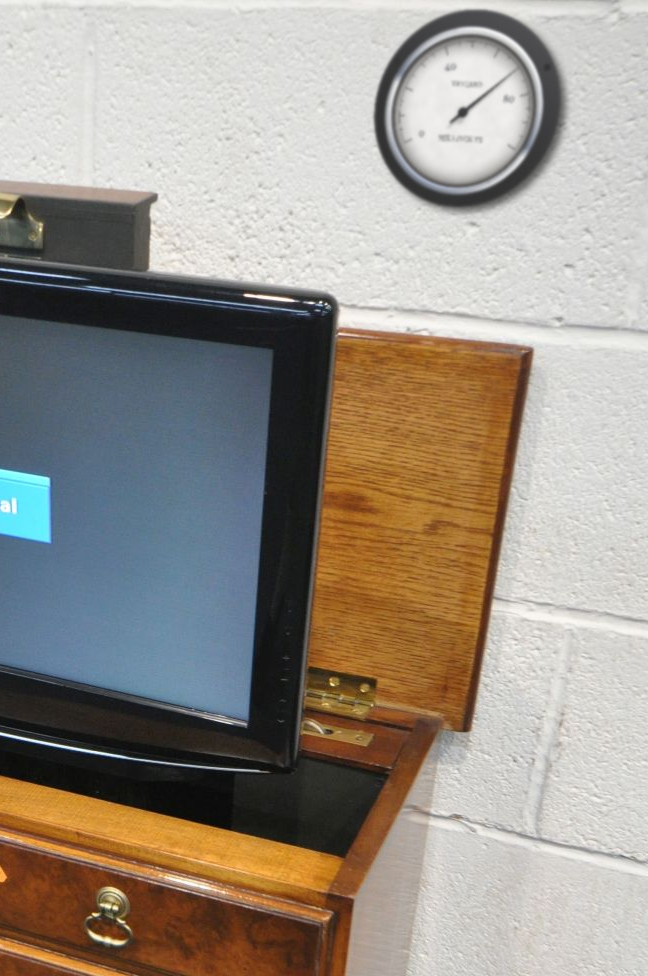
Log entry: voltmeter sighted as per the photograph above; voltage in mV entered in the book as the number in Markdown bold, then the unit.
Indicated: **70** mV
